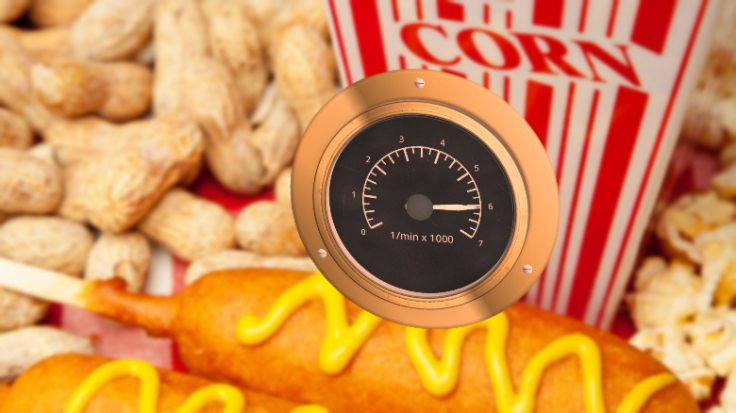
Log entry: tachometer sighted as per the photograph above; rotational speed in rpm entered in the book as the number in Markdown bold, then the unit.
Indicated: **6000** rpm
